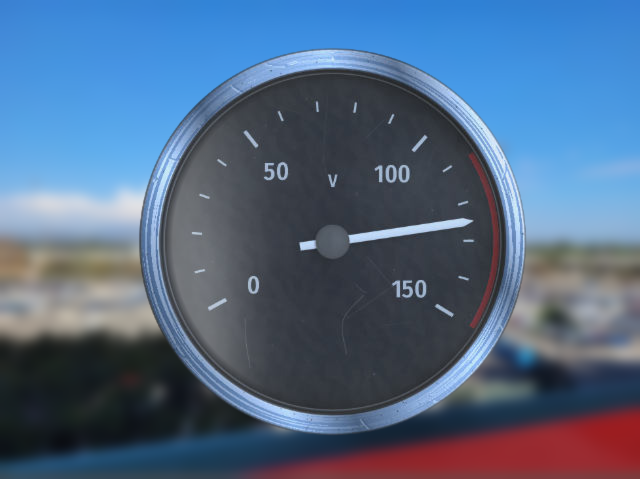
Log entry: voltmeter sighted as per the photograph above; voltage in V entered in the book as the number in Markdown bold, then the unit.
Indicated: **125** V
